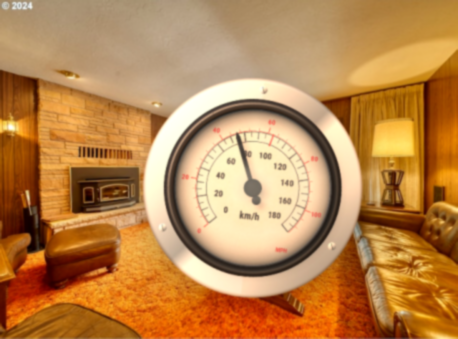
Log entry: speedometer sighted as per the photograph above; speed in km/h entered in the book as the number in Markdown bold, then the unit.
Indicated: **75** km/h
